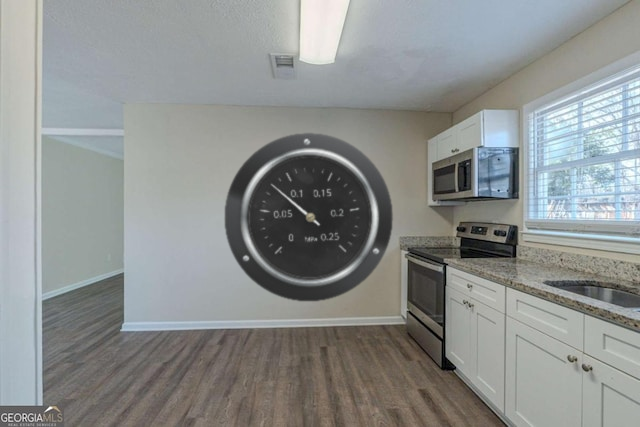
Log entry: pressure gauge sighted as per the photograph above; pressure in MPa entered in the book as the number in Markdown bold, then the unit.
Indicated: **0.08** MPa
